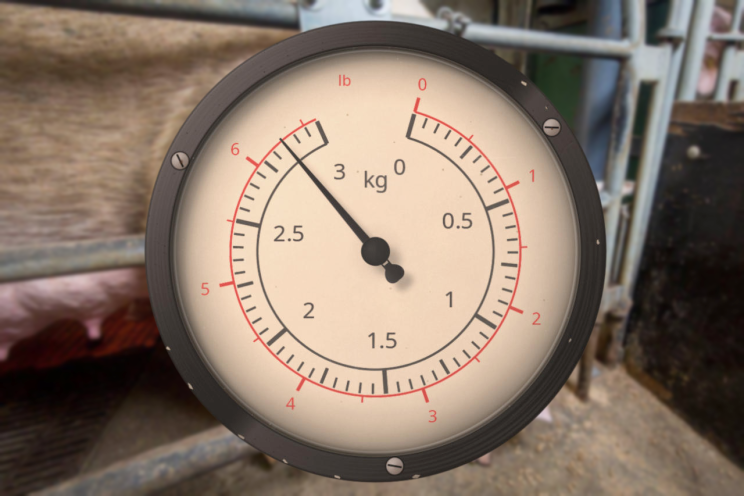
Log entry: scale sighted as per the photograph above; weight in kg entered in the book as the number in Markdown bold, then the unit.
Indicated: **2.85** kg
